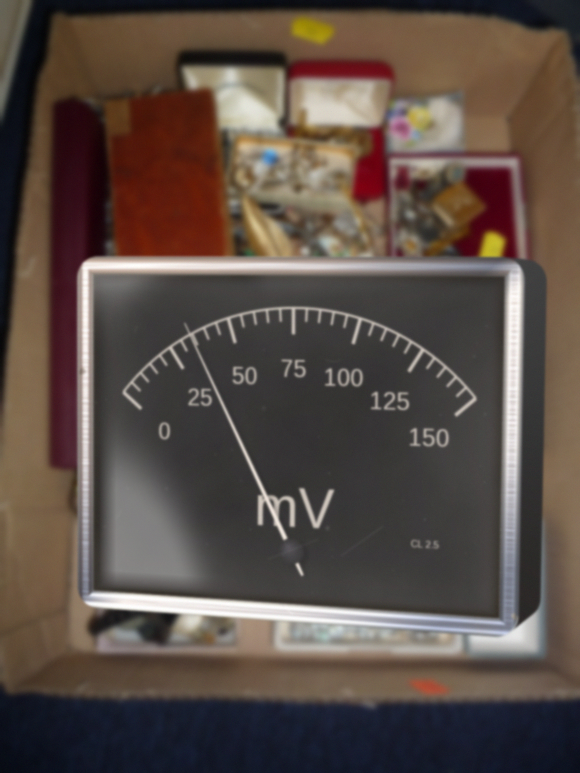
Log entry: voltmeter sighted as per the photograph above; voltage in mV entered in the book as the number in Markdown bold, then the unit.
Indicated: **35** mV
